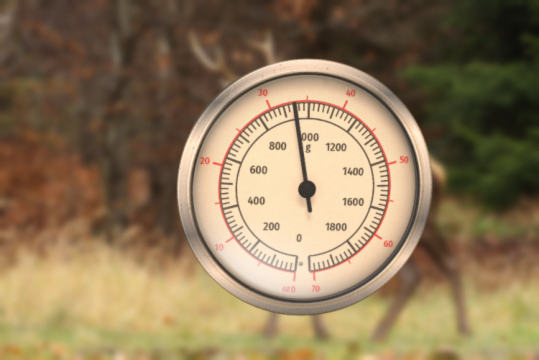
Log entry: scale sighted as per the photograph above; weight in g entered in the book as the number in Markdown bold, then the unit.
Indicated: **940** g
